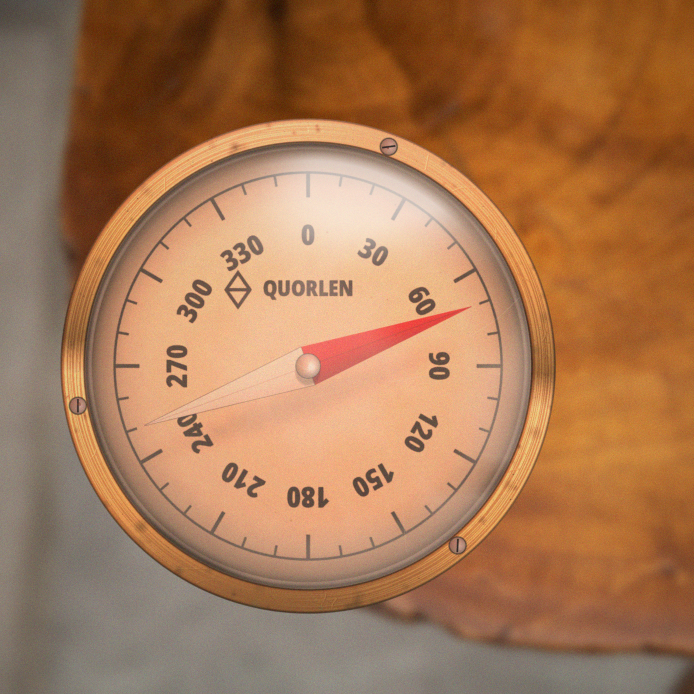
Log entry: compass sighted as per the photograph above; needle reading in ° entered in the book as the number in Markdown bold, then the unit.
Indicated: **70** °
